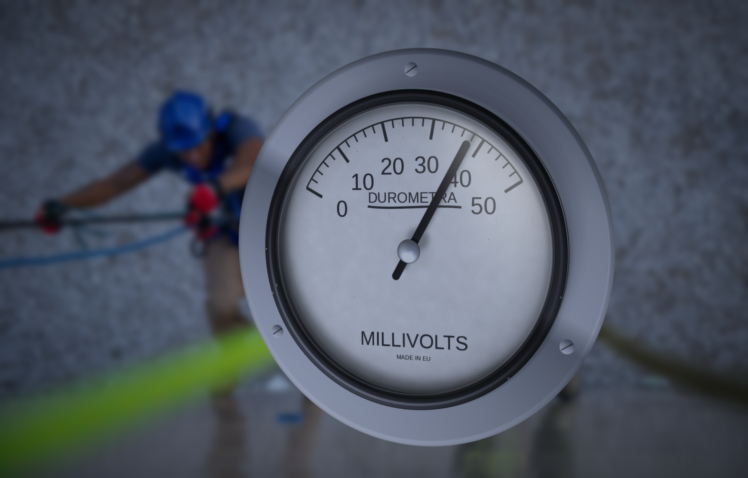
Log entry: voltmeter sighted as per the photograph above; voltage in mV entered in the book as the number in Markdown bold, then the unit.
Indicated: **38** mV
